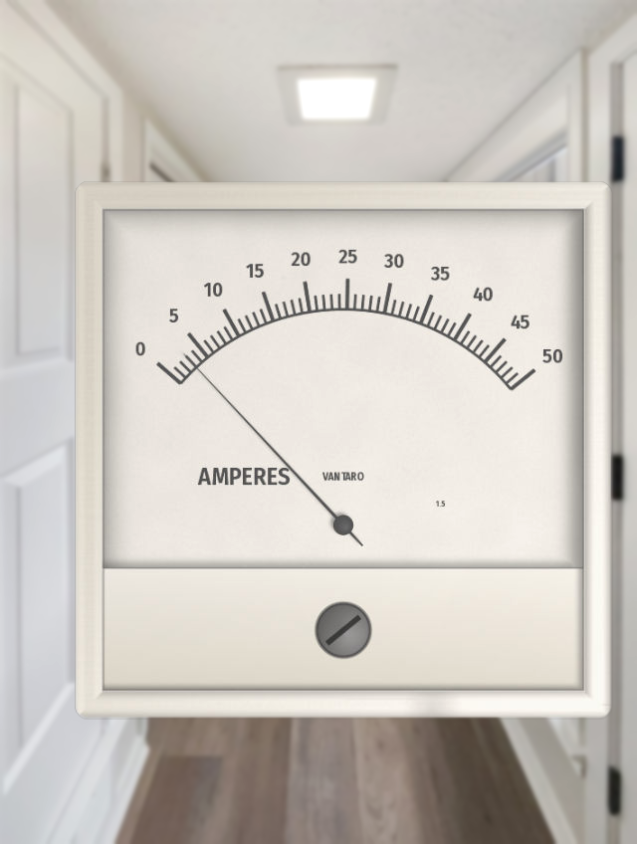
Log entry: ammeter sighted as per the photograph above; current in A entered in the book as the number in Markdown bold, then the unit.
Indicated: **3** A
